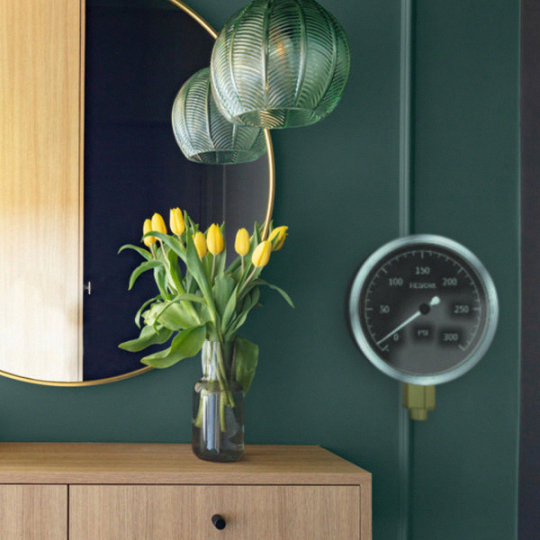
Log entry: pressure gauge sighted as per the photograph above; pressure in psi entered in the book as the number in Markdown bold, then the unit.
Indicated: **10** psi
